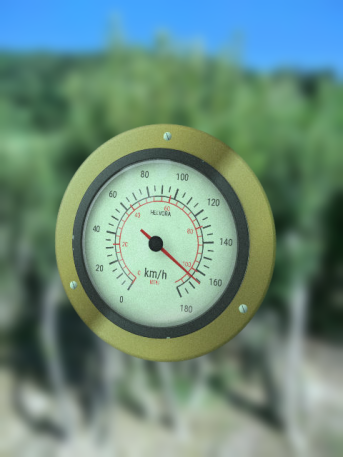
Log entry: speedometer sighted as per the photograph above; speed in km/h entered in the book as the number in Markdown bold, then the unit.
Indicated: **165** km/h
